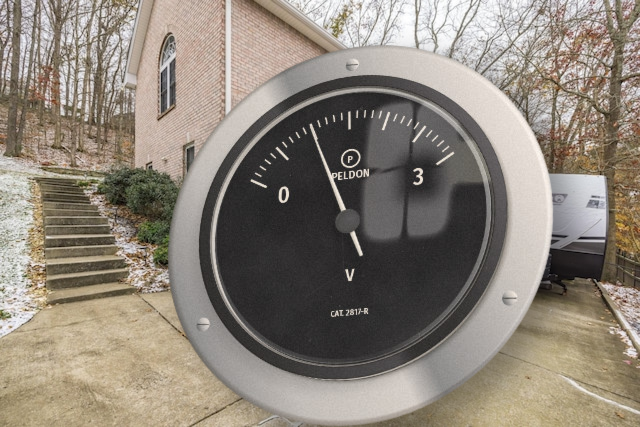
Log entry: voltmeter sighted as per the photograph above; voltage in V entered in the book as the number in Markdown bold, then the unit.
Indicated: **1** V
